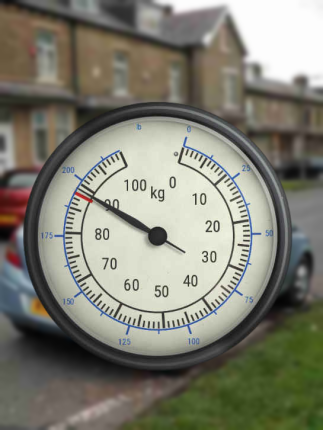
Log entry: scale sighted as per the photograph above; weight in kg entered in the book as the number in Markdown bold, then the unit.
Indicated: **89** kg
